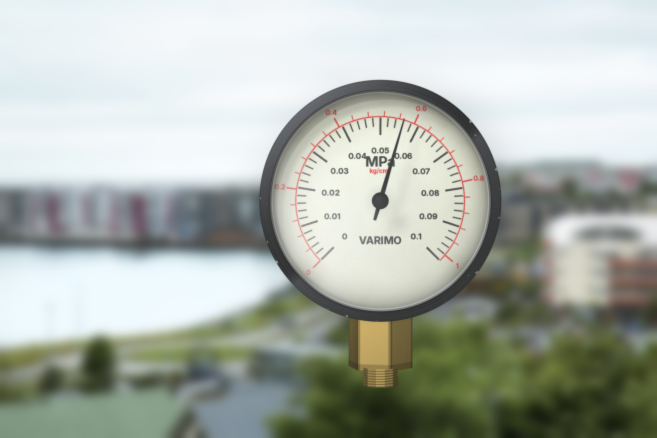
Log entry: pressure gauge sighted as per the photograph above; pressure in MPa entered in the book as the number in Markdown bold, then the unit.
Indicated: **0.056** MPa
